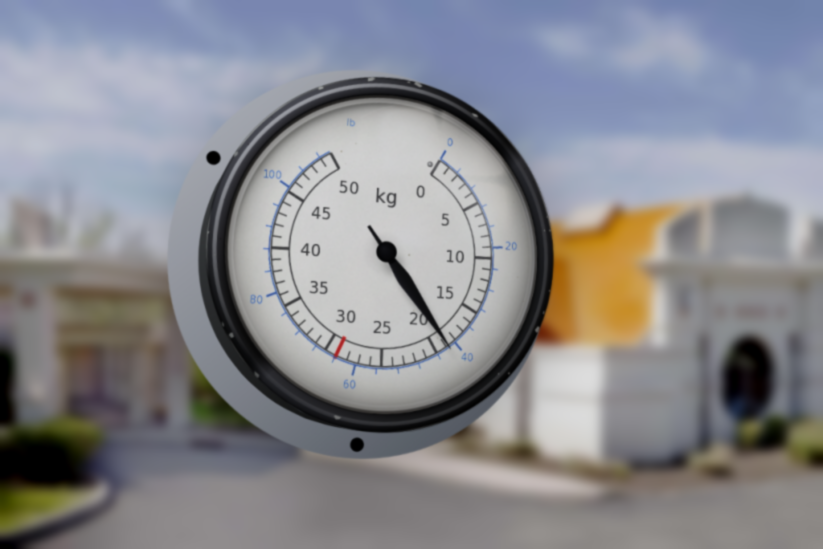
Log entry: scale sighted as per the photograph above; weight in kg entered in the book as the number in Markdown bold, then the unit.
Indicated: **19** kg
